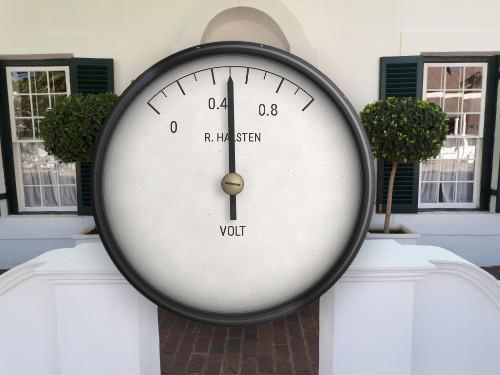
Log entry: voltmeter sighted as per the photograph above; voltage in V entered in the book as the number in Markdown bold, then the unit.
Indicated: **0.5** V
